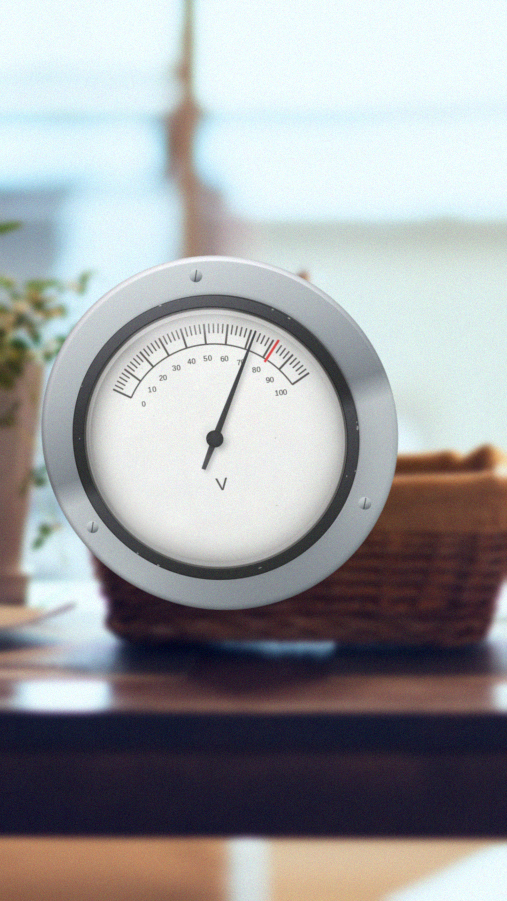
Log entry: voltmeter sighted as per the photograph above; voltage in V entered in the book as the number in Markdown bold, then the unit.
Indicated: **72** V
